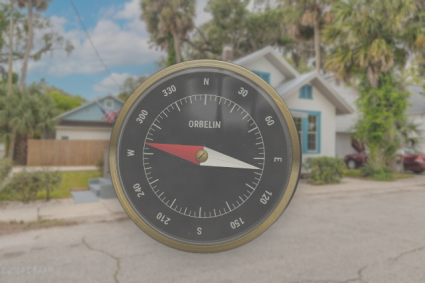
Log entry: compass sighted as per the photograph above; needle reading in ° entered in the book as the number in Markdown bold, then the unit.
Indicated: **280** °
